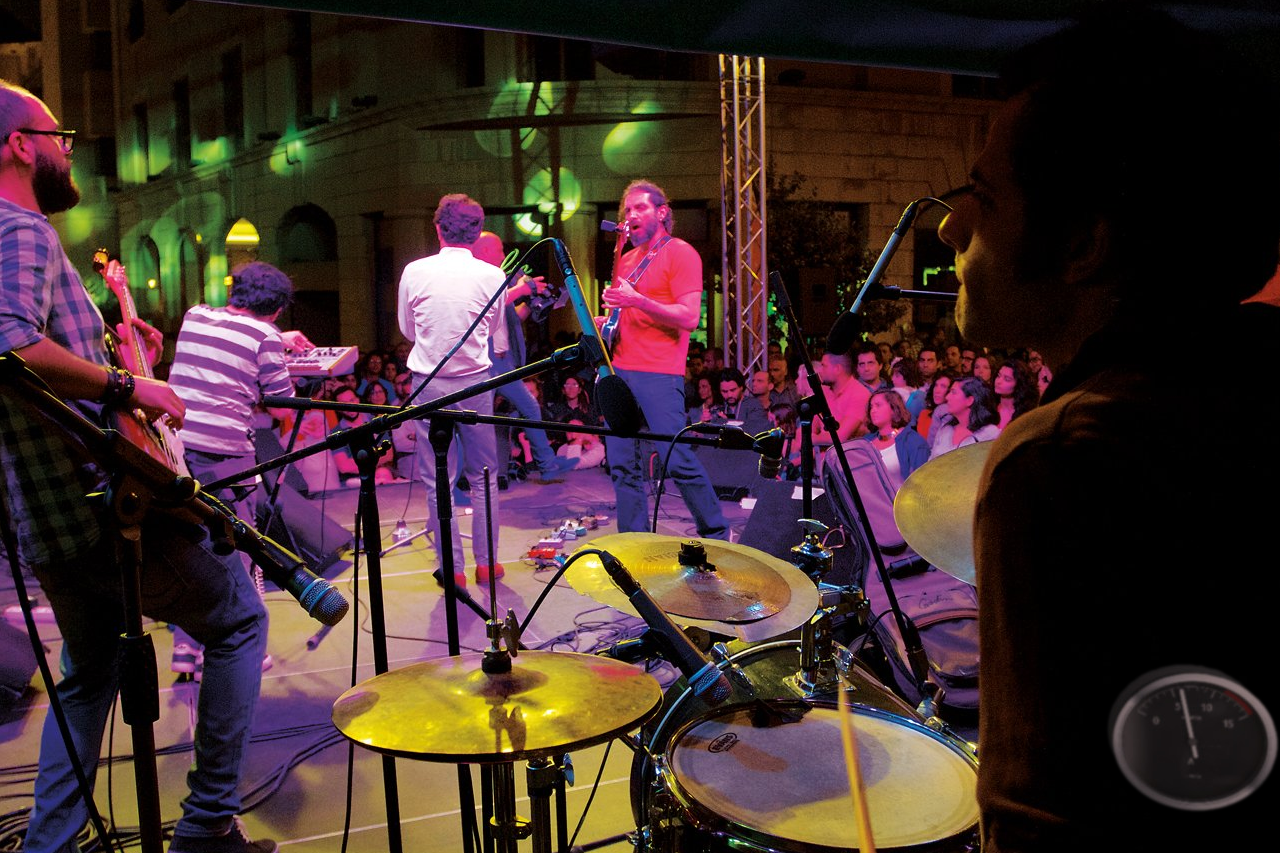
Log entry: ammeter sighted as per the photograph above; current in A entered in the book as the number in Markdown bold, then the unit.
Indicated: **6** A
